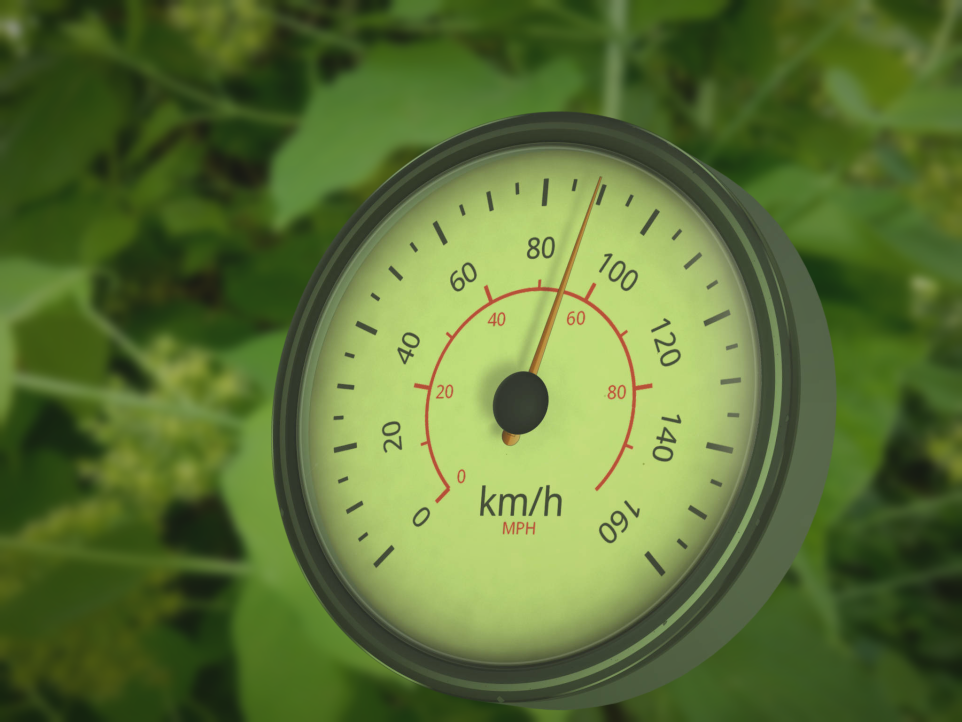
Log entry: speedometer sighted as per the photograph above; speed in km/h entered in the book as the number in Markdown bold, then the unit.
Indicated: **90** km/h
